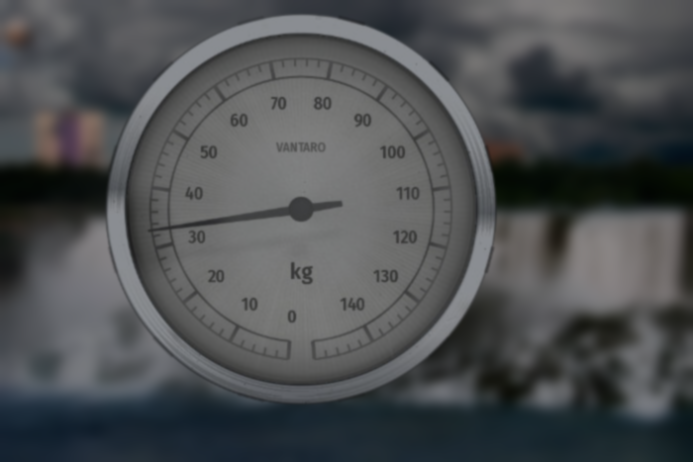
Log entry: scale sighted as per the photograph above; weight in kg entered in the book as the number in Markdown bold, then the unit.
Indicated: **33** kg
